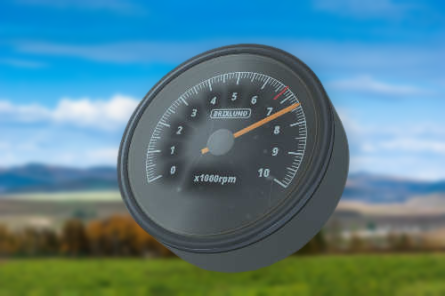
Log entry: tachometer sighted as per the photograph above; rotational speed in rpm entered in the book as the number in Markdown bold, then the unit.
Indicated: **7500** rpm
